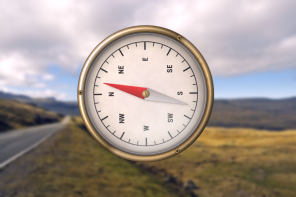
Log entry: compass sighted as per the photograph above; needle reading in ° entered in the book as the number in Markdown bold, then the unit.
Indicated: **15** °
